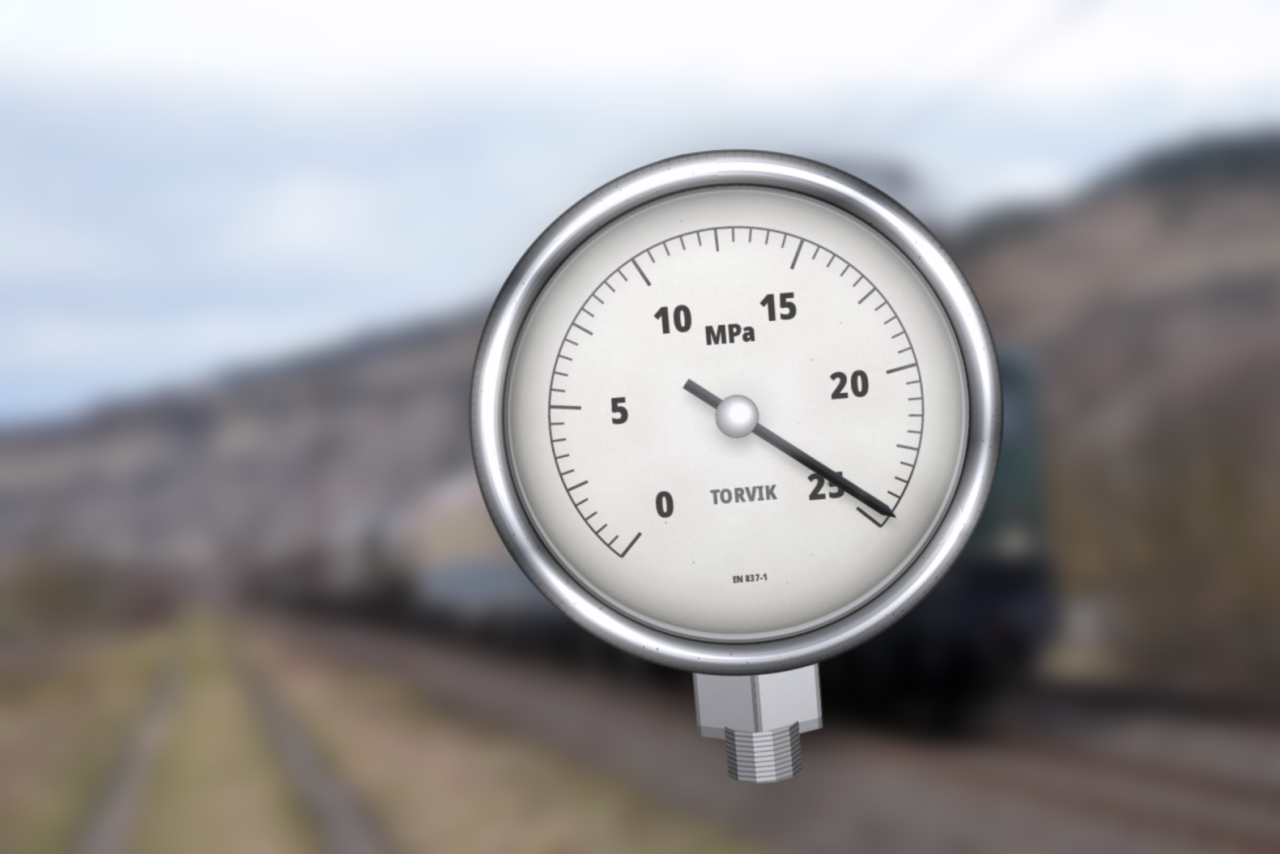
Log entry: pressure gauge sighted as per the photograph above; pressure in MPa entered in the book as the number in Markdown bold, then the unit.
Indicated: **24.5** MPa
